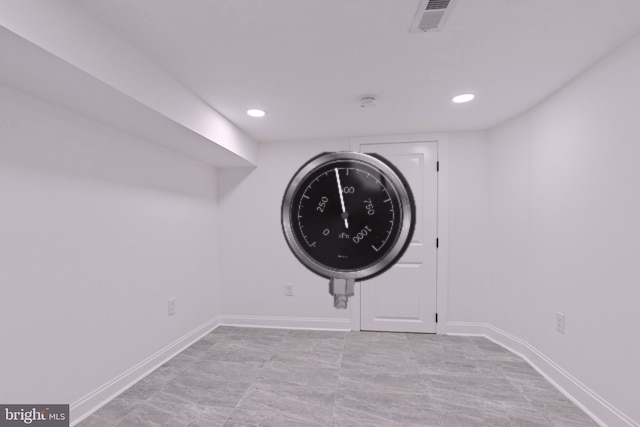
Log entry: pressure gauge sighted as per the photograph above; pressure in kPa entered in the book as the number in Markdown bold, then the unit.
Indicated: **450** kPa
